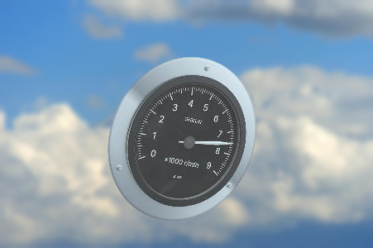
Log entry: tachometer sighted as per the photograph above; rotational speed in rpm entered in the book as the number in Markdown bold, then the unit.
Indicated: **7500** rpm
